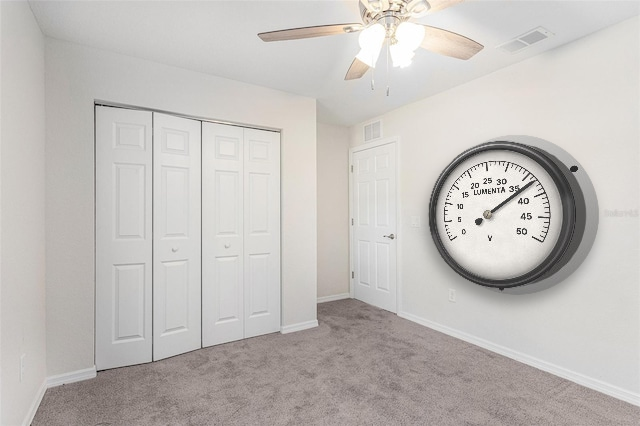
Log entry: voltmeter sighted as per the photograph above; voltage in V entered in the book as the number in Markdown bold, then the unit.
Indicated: **37** V
